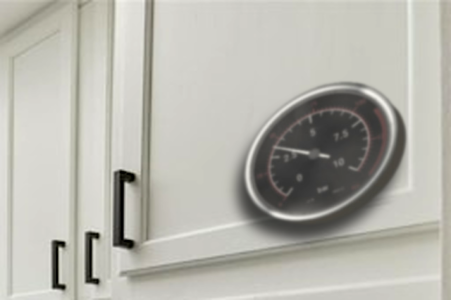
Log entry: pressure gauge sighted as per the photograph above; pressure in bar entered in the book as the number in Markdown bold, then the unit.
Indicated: **3** bar
